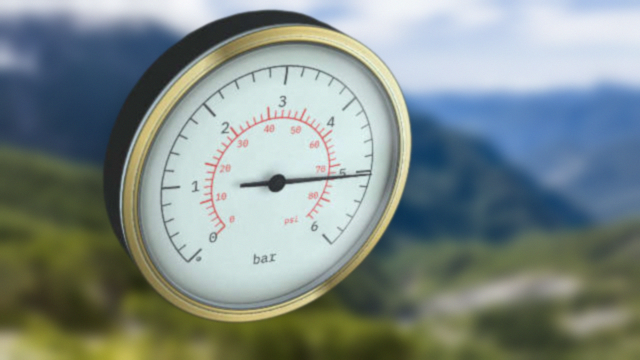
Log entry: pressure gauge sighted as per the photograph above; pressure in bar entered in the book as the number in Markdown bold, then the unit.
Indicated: **5** bar
